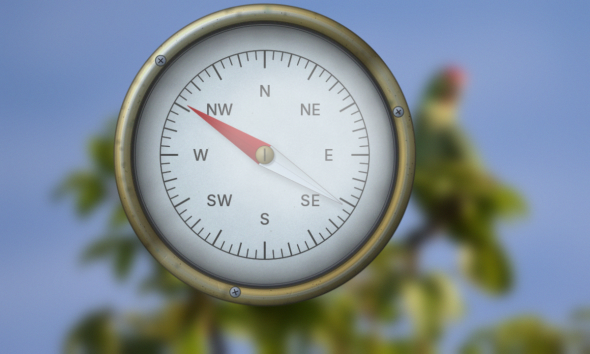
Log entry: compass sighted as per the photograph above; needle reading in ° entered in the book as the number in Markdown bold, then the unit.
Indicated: **302.5** °
